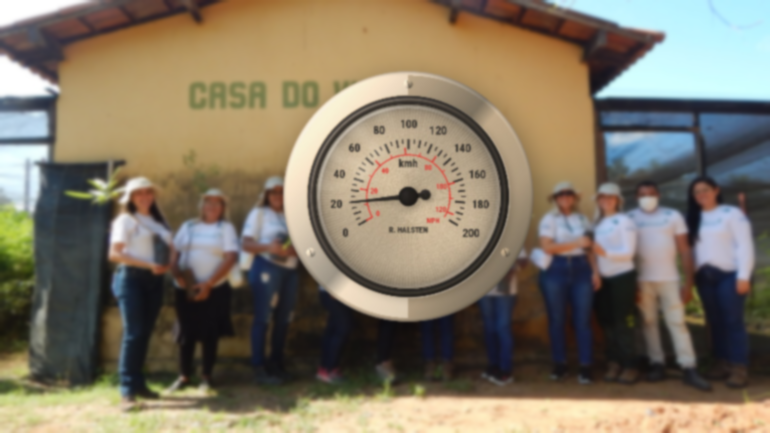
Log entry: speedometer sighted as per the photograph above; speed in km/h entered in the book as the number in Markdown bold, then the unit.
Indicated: **20** km/h
